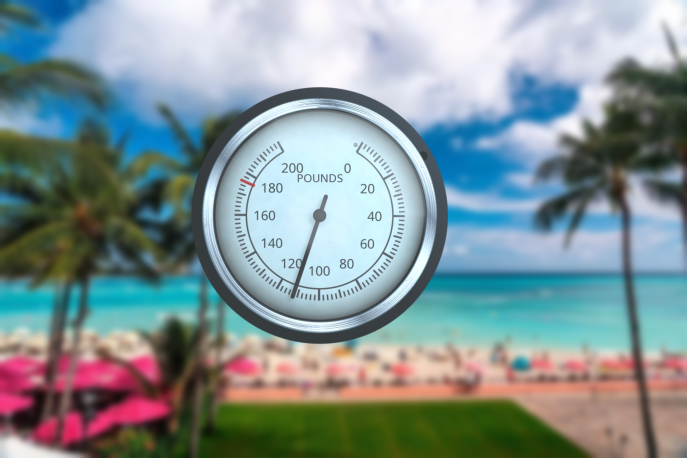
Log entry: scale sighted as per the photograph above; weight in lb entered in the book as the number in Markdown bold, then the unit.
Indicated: **112** lb
